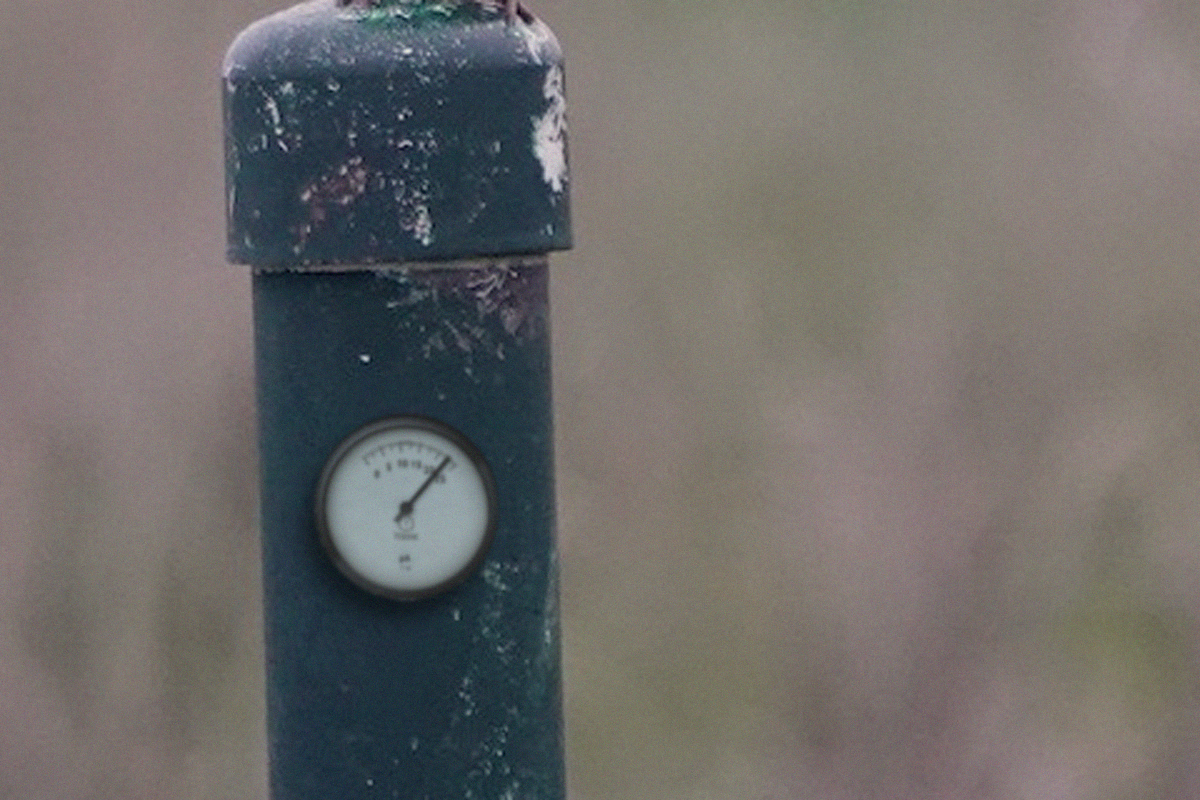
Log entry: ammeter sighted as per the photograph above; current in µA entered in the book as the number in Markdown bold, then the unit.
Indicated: **22.5** µA
